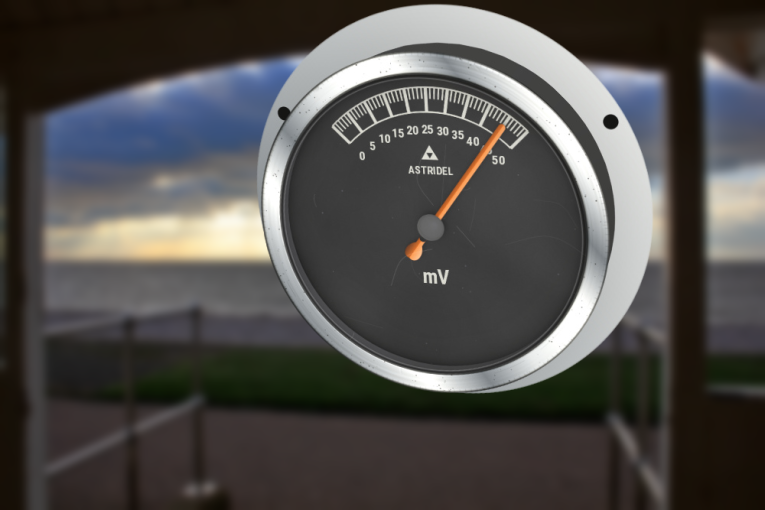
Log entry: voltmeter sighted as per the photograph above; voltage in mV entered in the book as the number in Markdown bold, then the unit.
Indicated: **45** mV
